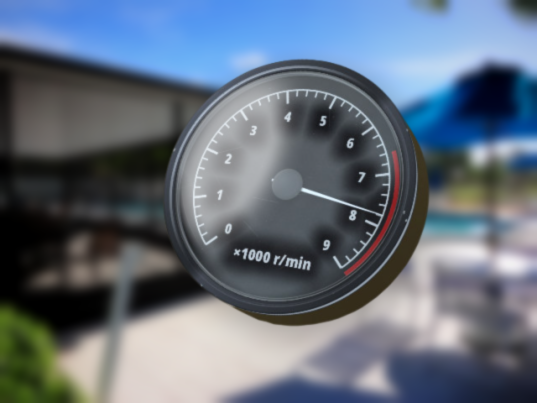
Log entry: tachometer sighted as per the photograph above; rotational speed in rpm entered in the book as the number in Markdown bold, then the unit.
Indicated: **7800** rpm
